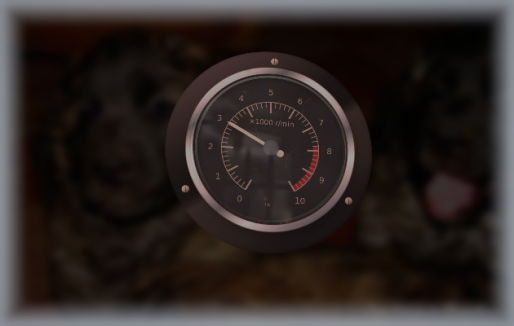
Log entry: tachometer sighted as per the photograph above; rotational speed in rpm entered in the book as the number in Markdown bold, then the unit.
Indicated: **3000** rpm
